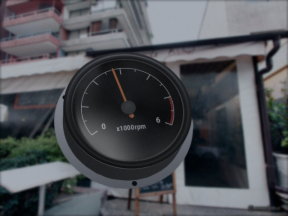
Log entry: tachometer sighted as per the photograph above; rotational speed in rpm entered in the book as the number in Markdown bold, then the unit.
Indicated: **2750** rpm
